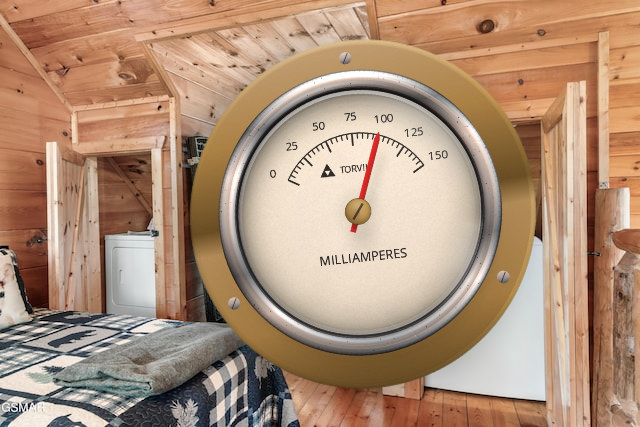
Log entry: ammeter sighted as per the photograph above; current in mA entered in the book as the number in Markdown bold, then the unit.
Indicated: **100** mA
